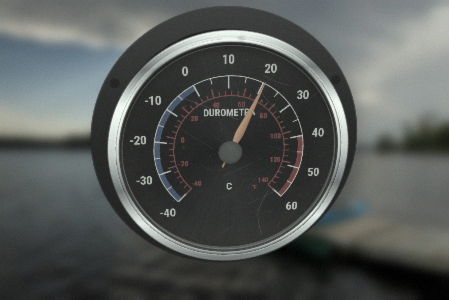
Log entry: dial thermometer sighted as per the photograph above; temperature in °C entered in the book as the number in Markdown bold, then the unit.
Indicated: **20** °C
